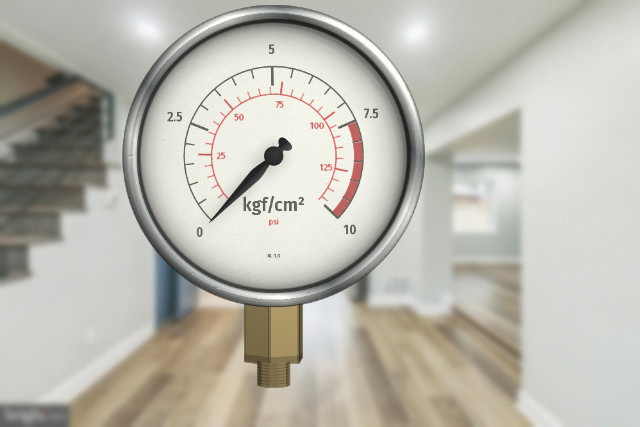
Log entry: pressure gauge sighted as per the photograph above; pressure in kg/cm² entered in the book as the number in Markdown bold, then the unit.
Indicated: **0** kg/cm²
